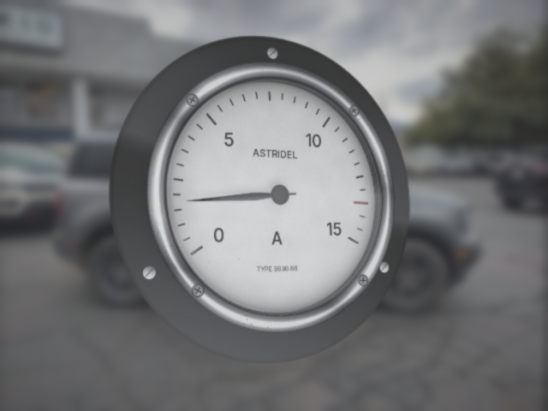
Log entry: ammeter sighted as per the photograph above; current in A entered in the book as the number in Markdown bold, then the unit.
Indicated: **1.75** A
